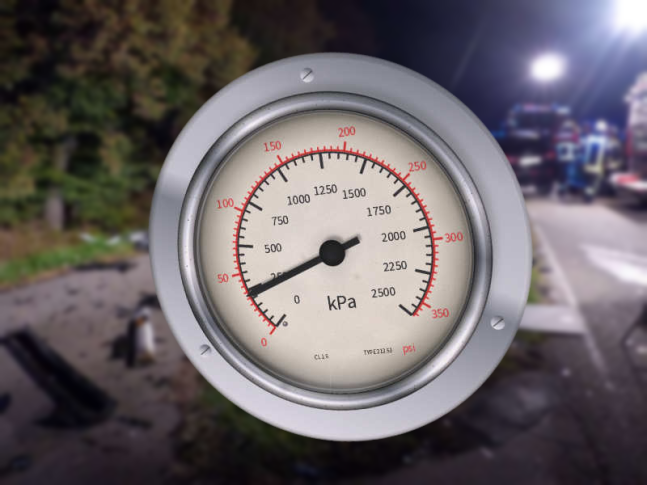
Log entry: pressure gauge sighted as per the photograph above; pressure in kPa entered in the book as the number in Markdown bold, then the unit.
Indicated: **225** kPa
